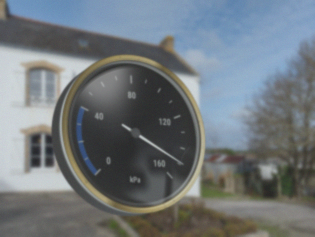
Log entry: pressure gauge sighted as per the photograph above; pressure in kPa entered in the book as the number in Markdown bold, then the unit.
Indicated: **150** kPa
